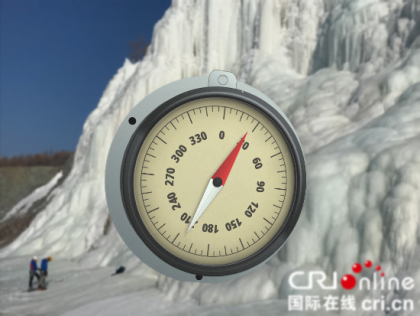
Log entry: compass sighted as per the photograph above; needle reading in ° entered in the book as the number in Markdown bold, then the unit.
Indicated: **25** °
